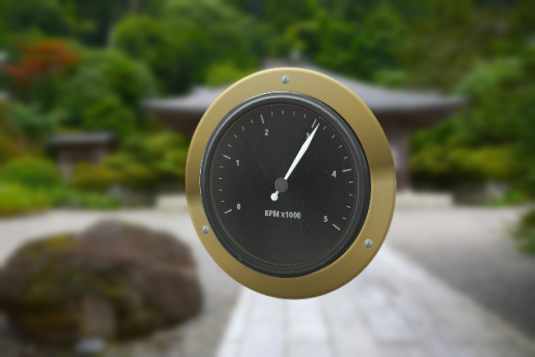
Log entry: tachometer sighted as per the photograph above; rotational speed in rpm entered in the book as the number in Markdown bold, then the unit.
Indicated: **3100** rpm
